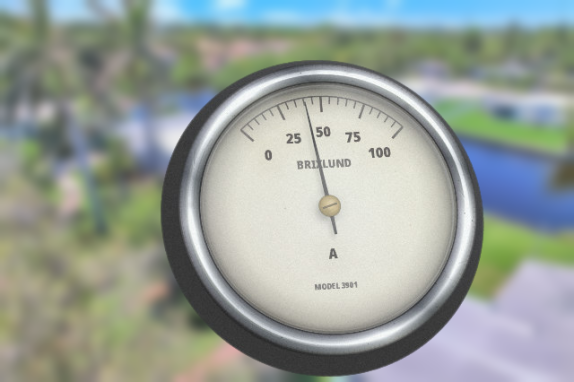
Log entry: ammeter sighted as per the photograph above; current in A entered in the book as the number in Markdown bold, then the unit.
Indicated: **40** A
